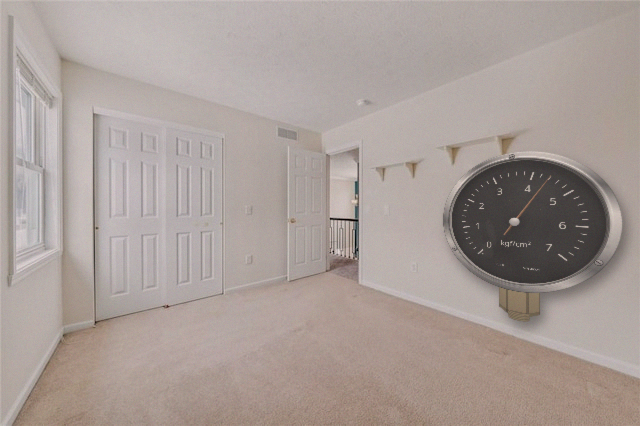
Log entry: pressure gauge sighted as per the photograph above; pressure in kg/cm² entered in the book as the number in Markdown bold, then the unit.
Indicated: **4.4** kg/cm²
